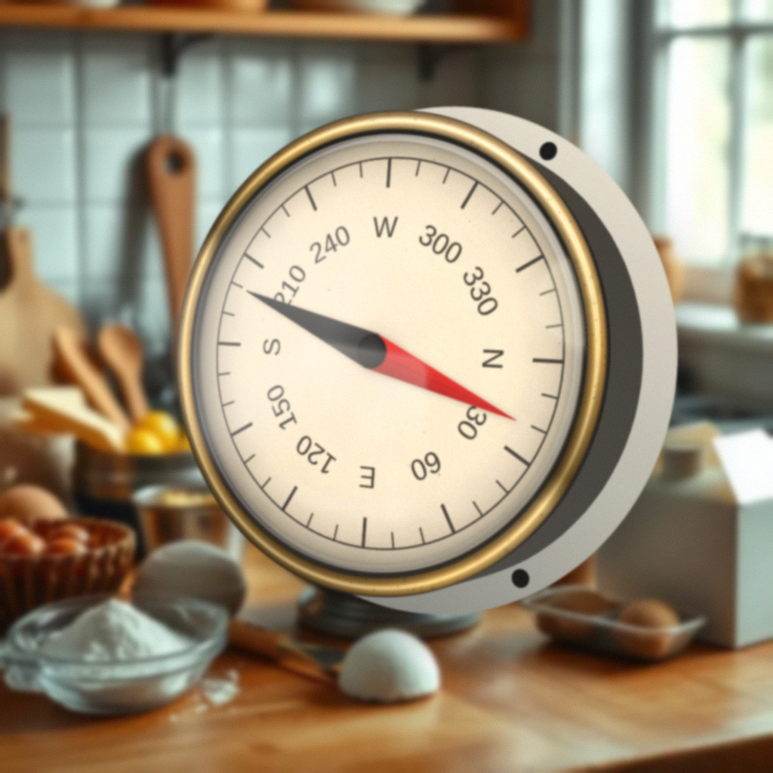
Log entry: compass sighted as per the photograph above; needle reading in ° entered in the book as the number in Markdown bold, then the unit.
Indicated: **20** °
